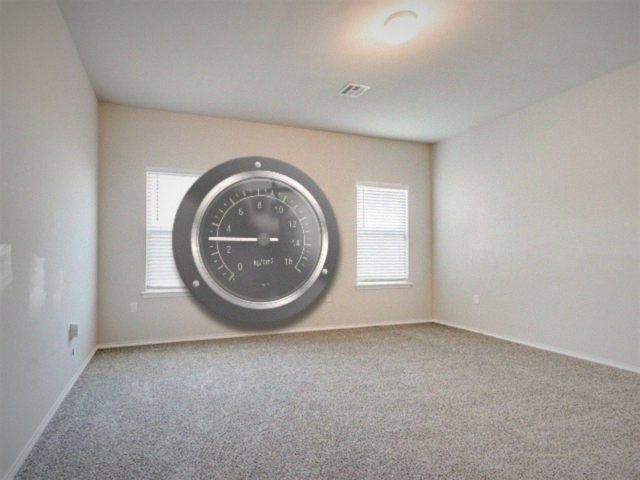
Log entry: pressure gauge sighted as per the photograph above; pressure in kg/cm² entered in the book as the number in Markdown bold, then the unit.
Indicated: **3** kg/cm²
